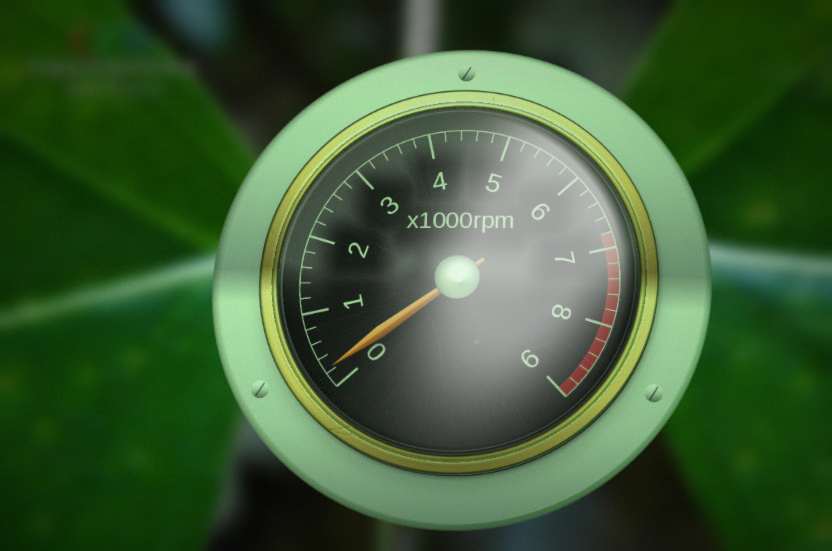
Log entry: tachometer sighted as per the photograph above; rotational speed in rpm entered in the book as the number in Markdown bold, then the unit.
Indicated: **200** rpm
